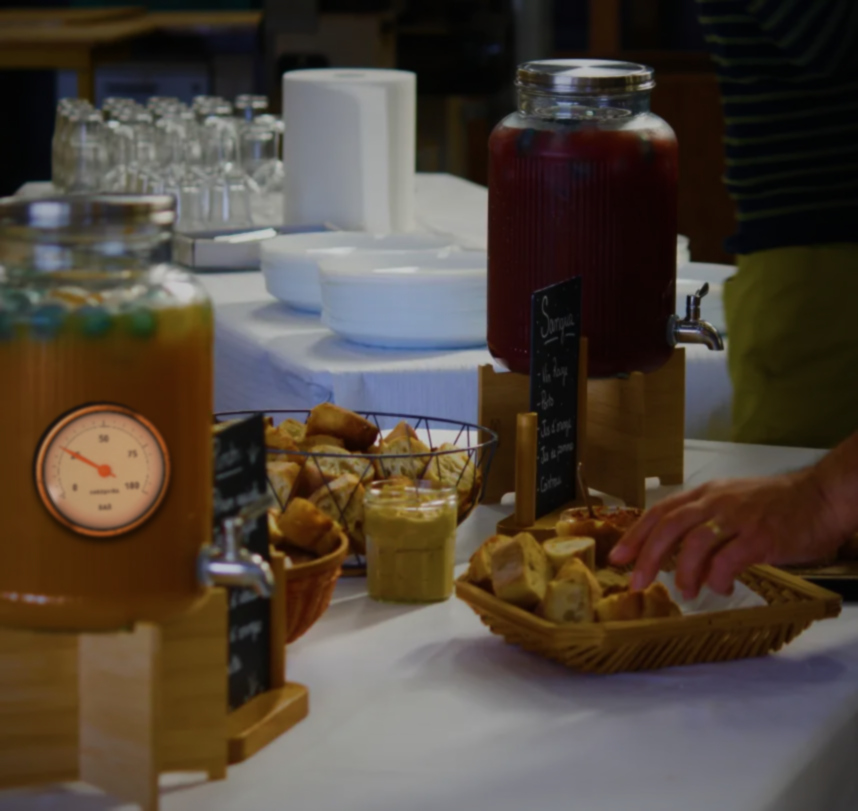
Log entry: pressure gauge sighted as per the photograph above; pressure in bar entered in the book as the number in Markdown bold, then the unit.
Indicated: **25** bar
